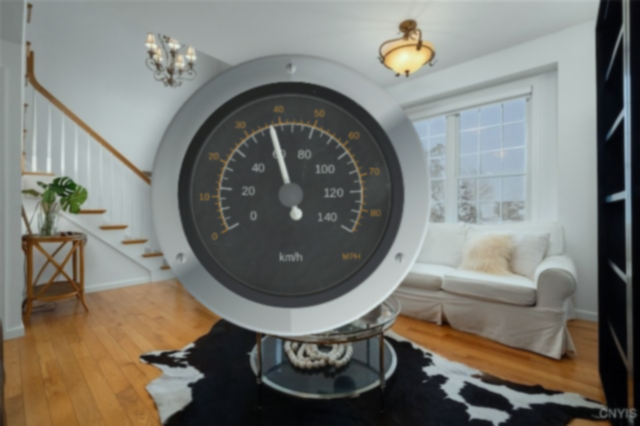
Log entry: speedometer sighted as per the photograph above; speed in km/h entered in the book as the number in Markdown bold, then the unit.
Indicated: **60** km/h
